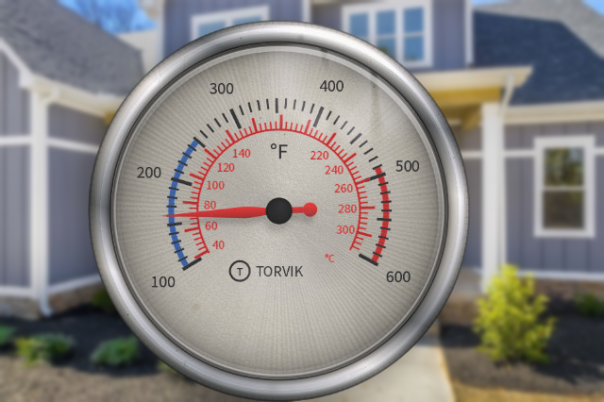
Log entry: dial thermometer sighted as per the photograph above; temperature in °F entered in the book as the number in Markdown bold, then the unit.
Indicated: **160** °F
